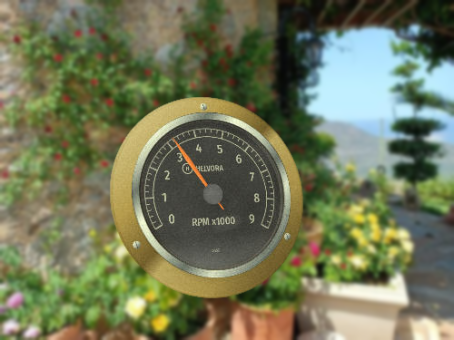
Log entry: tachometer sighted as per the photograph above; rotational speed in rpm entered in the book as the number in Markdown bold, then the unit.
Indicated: **3200** rpm
